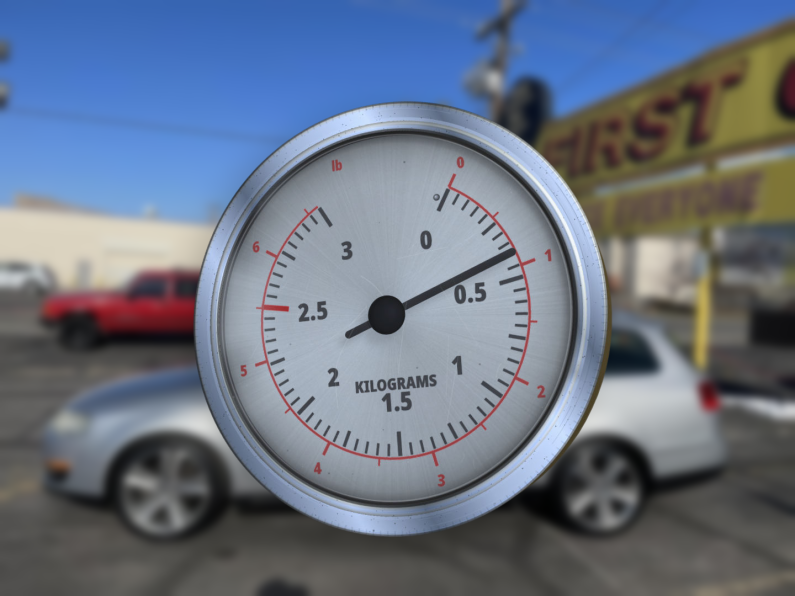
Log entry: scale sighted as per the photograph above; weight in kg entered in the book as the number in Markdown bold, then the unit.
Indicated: **0.4** kg
